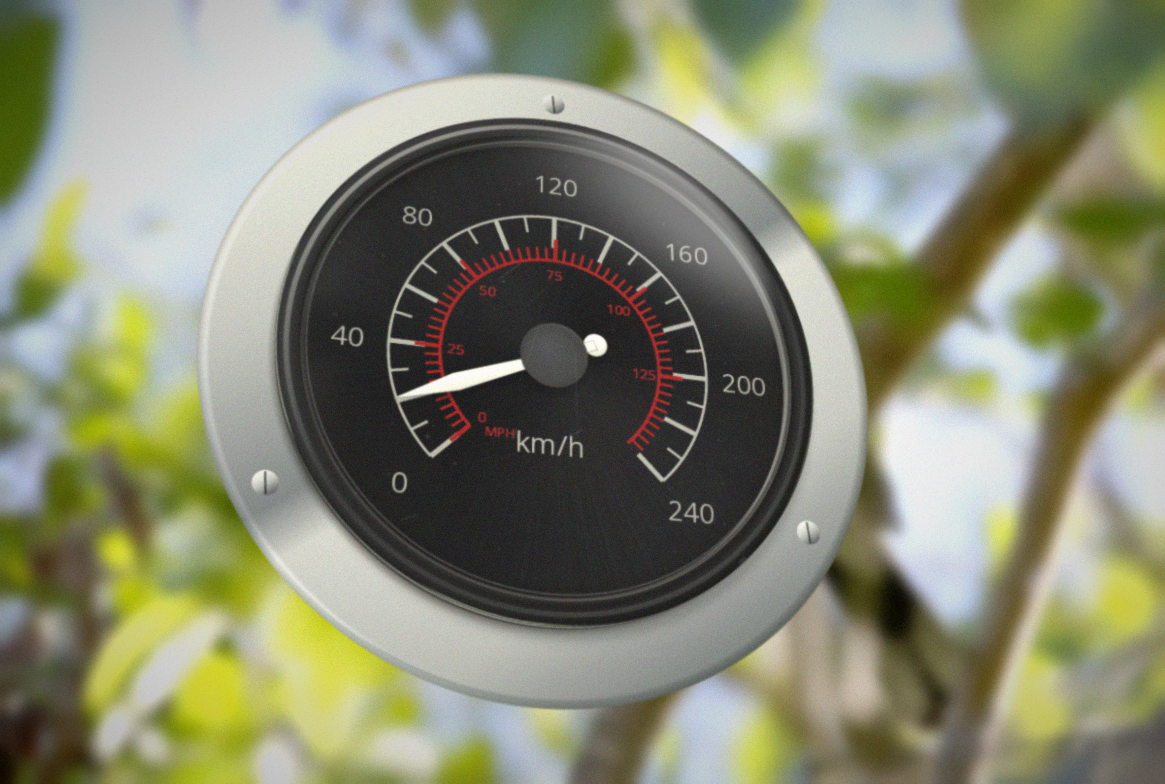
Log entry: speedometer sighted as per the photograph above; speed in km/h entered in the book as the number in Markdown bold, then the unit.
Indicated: **20** km/h
